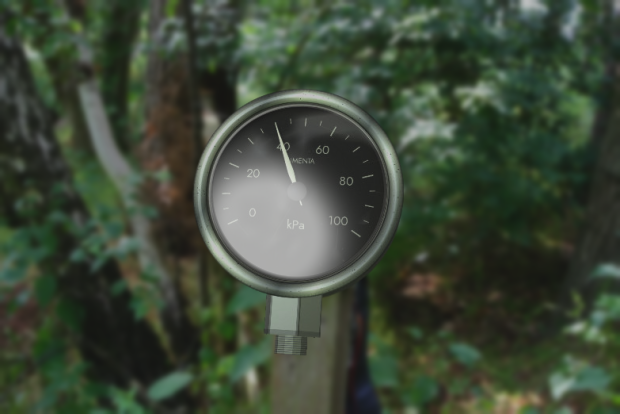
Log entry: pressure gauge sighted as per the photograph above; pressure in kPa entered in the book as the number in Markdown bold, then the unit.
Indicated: **40** kPa
